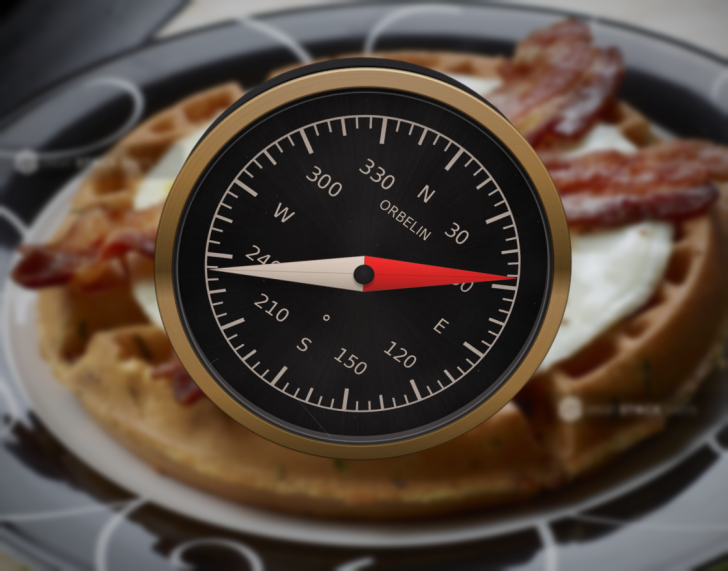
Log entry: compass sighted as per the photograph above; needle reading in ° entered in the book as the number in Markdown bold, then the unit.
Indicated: **55** °
